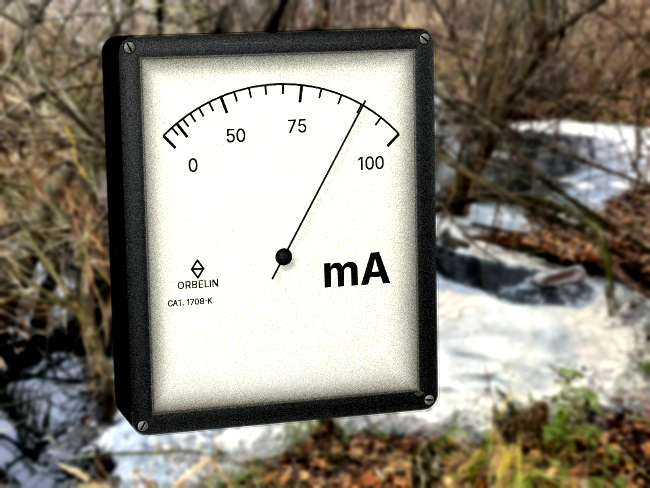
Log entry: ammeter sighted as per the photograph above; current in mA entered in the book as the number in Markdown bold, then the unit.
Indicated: **90** mA
